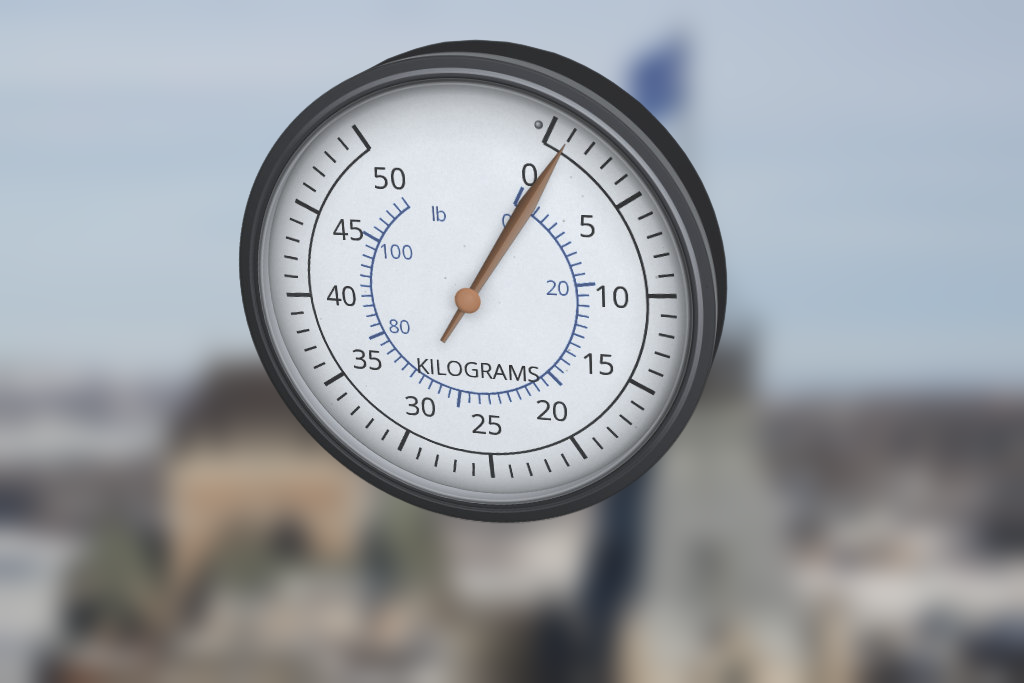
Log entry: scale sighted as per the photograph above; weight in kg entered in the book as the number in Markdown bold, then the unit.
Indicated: **1** kg
